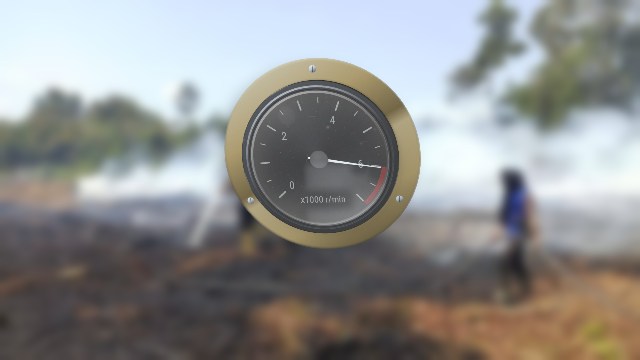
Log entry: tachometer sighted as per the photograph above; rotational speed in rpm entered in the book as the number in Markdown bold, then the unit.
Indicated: **6000** rpm
